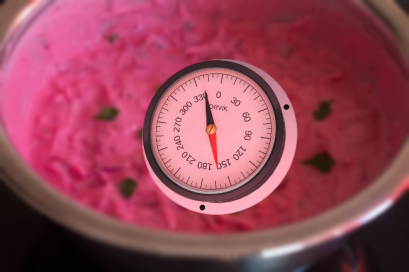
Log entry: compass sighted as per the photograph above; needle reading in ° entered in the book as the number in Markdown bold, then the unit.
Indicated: **160** °
